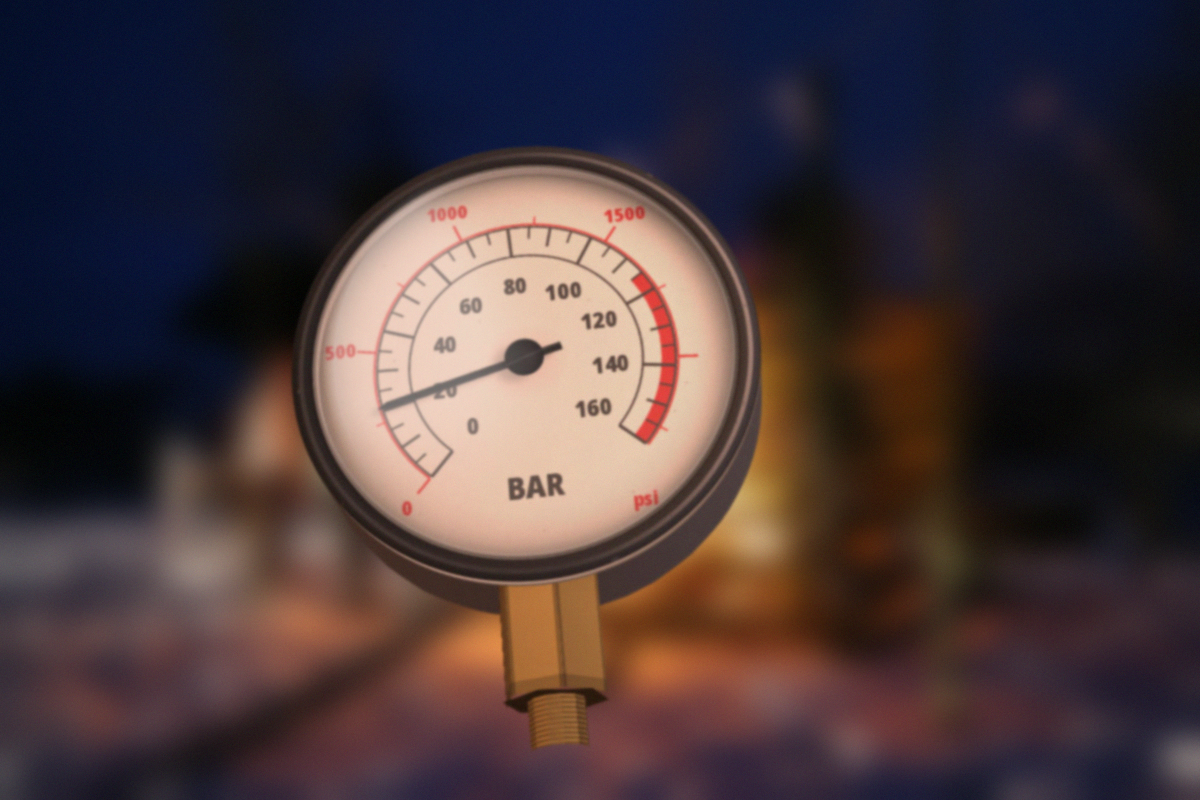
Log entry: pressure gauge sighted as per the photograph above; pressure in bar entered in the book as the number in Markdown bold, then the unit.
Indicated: **20** bar
